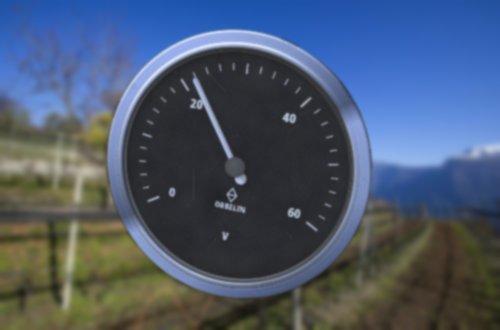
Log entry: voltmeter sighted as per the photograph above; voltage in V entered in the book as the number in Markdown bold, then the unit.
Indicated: **22** V
